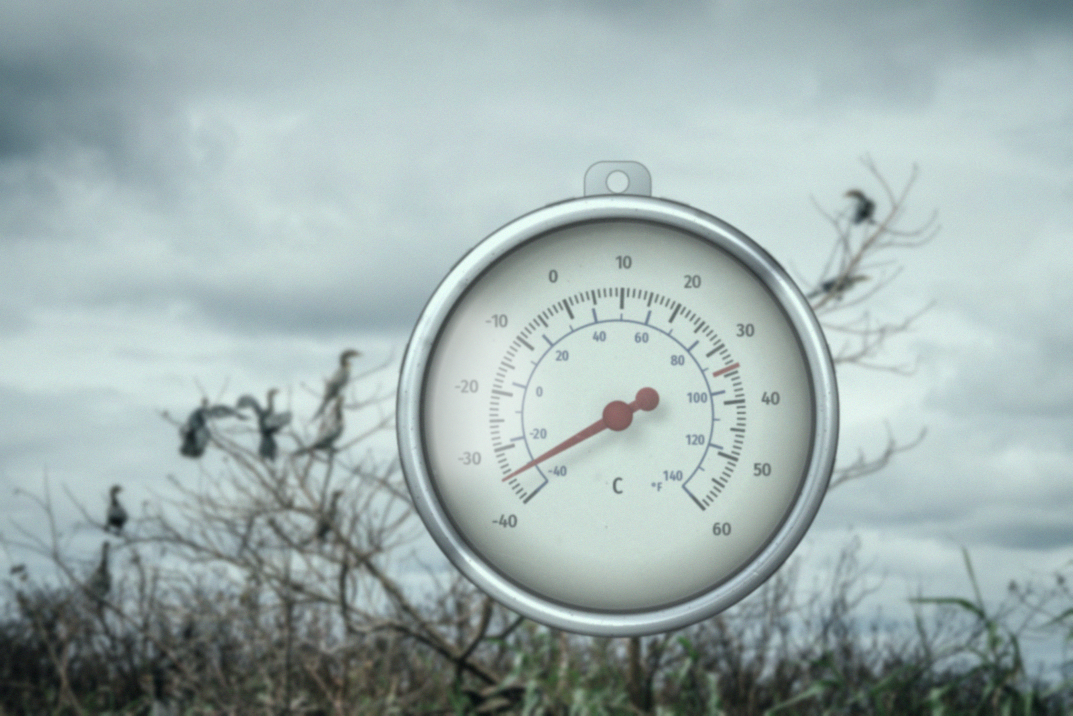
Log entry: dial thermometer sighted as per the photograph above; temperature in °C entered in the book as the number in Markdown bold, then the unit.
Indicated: **-35** °C
